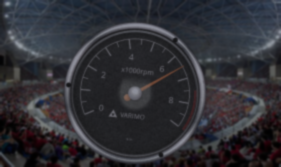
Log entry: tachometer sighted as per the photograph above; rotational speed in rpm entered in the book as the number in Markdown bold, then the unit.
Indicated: **6500** rpm
